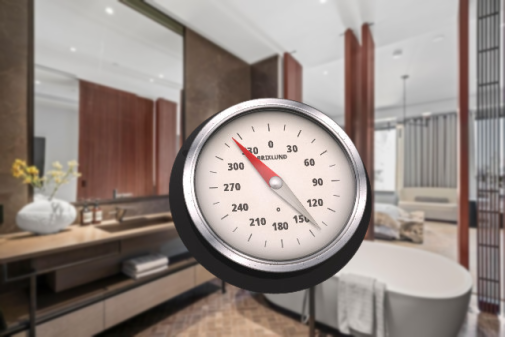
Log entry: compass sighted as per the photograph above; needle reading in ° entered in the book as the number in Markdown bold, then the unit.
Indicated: **322.5** °
